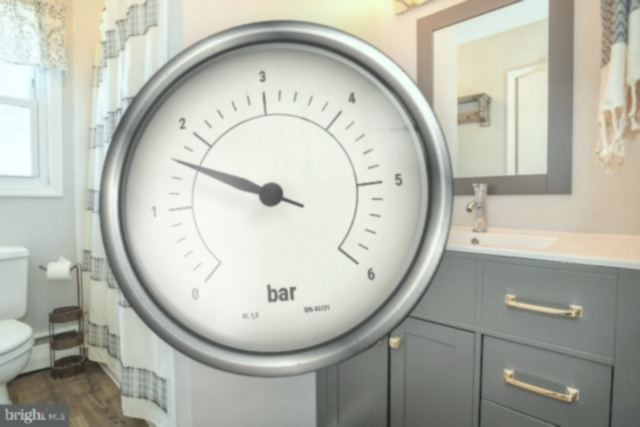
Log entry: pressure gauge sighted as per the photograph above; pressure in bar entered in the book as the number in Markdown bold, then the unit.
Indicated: **1.6** bar
